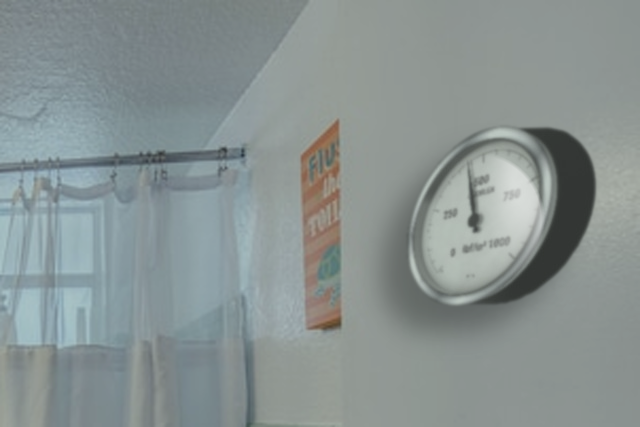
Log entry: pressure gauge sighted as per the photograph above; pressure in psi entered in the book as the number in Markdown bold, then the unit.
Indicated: **450** psi
